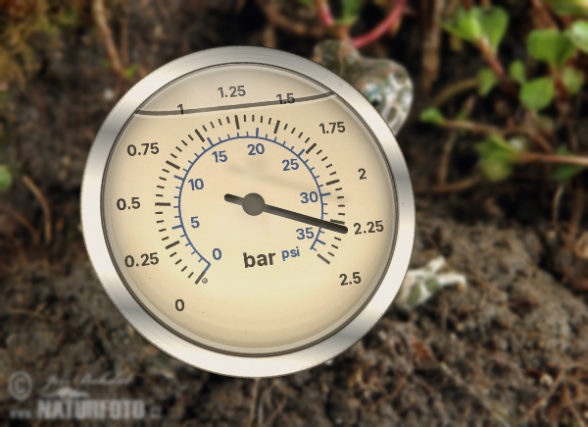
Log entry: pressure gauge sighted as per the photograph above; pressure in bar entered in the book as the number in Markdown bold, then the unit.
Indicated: **2.3** bar
